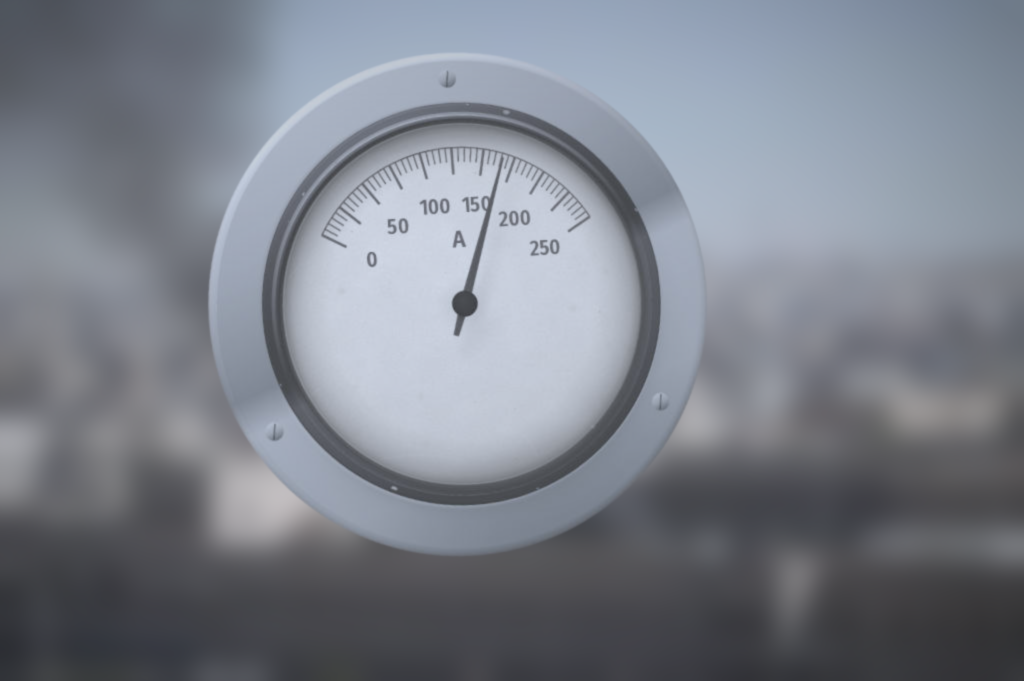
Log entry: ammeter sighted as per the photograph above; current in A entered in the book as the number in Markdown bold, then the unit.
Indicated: **165** A
